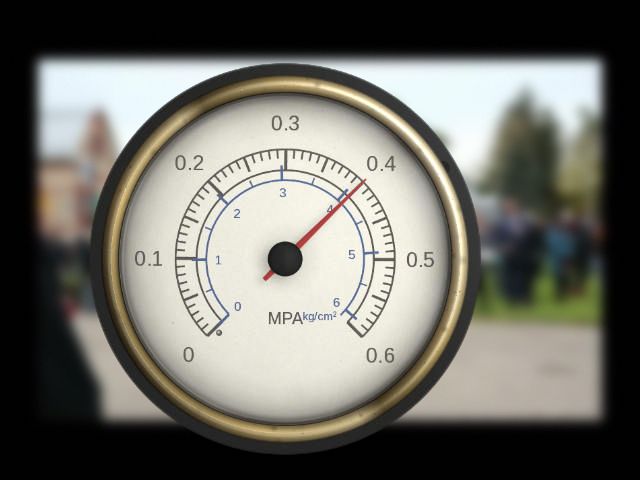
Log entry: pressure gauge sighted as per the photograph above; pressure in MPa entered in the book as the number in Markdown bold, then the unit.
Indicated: **0.4** MPa
